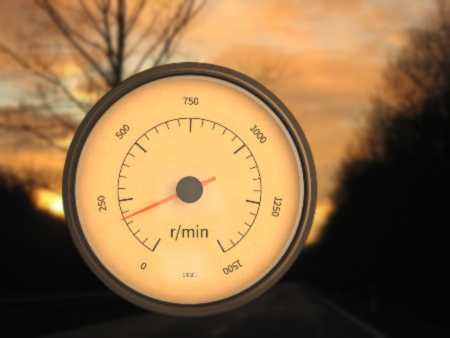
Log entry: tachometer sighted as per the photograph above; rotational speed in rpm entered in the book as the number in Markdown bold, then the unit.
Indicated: **175** rpm
